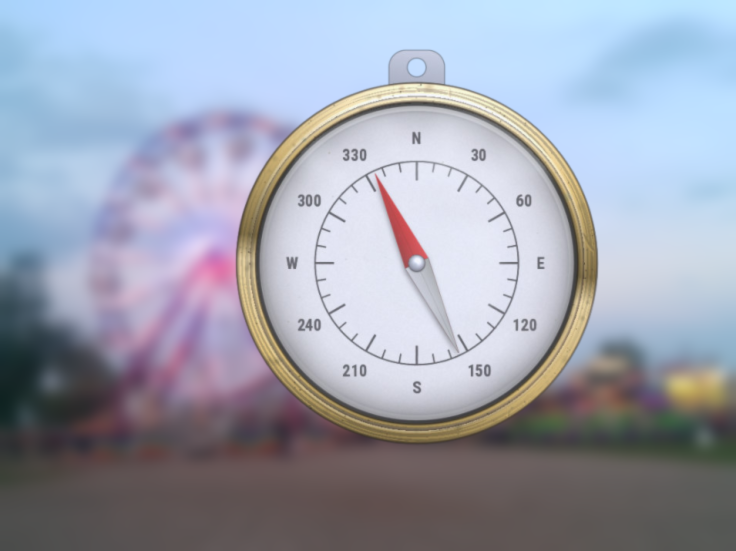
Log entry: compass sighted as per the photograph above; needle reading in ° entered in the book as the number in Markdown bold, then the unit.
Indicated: **335** °
